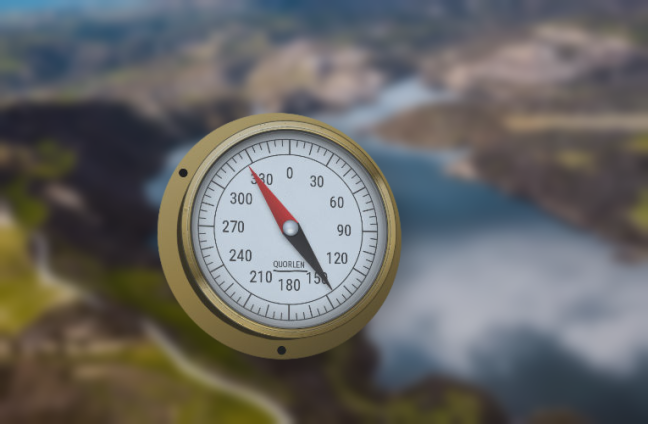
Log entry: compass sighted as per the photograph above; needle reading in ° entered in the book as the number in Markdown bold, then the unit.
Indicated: **325** °
